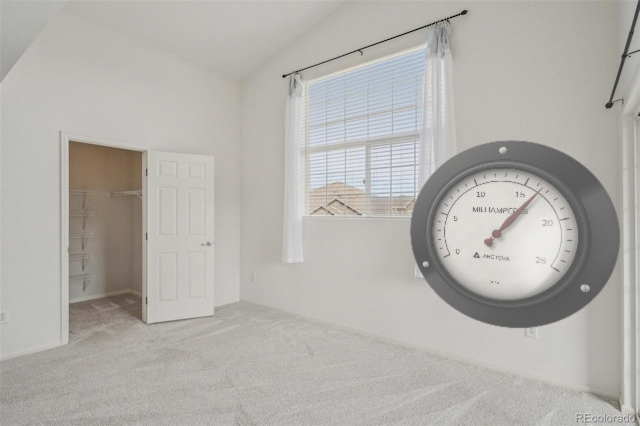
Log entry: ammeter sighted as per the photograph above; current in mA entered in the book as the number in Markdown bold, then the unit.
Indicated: **16.5** mA
